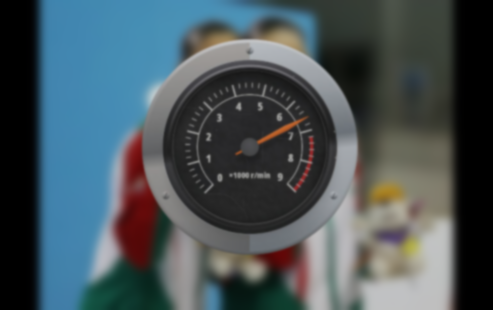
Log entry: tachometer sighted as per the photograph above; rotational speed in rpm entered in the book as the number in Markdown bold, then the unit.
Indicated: **6600** rpm
